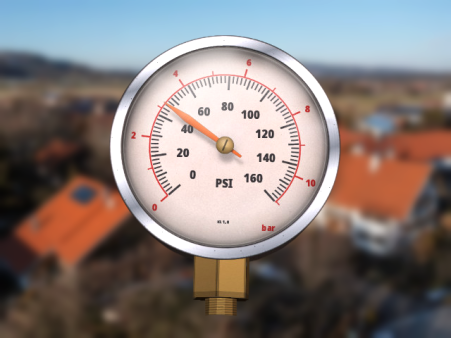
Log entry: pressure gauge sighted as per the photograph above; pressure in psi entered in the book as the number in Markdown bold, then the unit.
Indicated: **46** psi
